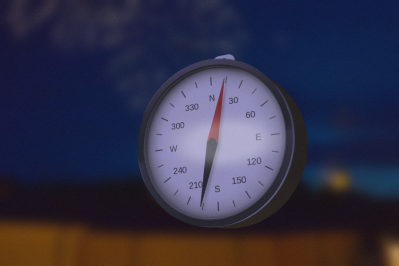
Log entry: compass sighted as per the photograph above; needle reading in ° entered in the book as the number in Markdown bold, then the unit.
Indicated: **15** °
